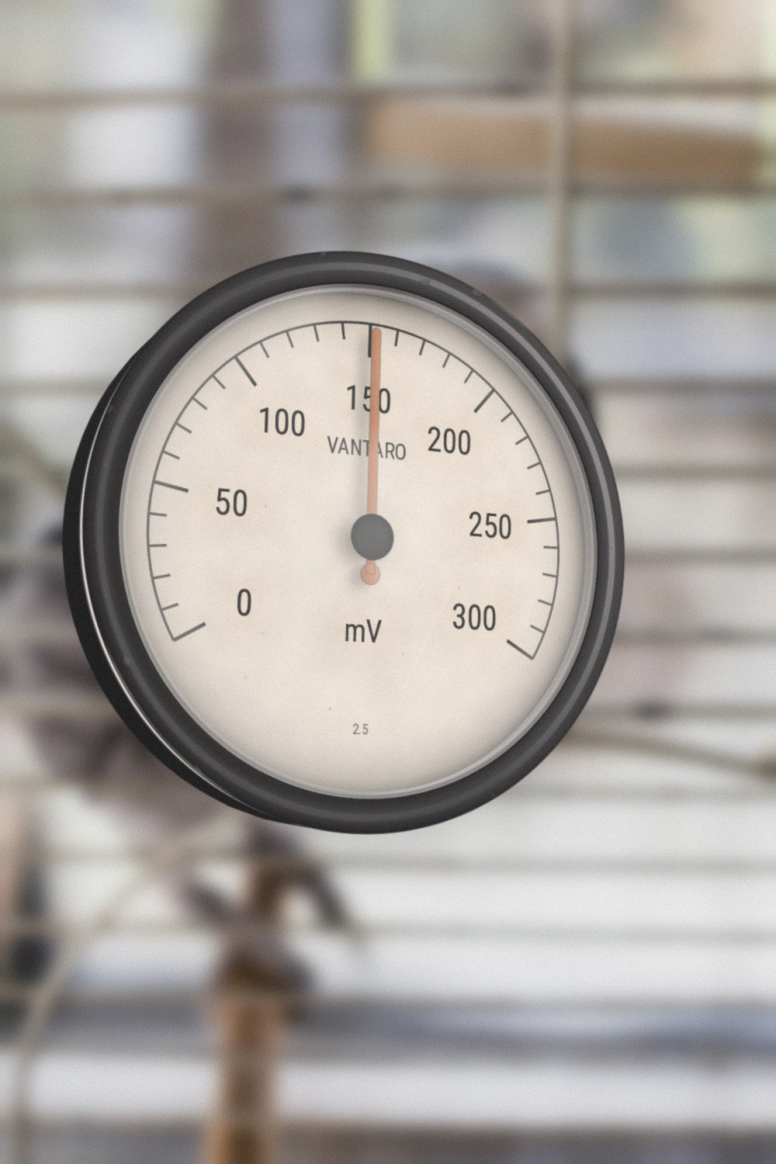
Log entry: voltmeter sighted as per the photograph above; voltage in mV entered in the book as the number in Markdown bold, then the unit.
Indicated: **150** mV
